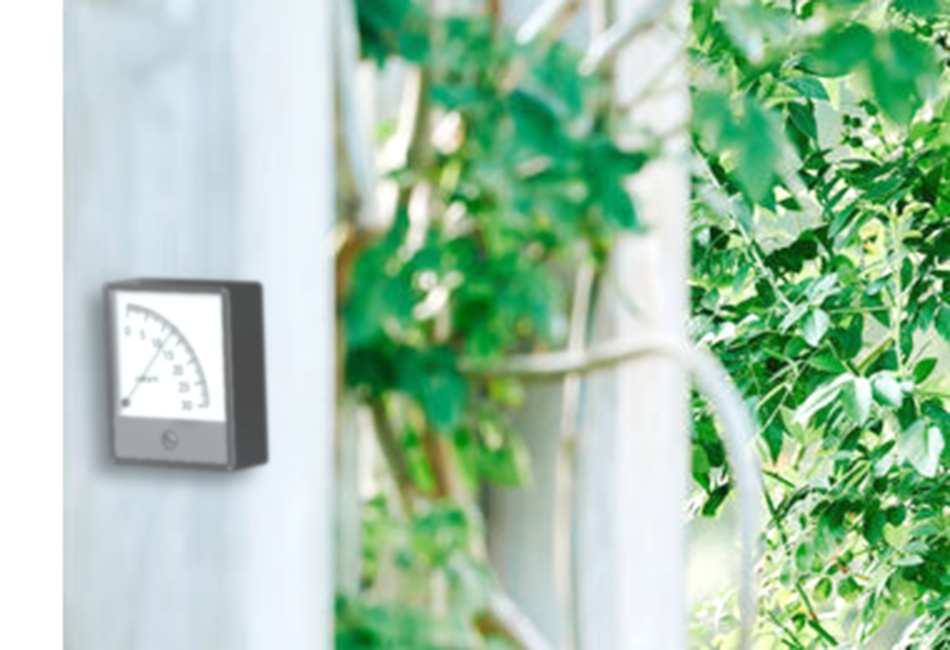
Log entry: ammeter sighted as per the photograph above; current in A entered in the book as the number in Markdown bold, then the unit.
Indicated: **12.5** A
